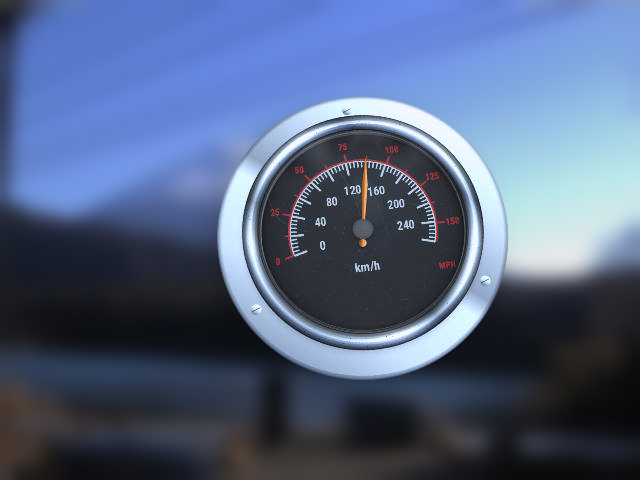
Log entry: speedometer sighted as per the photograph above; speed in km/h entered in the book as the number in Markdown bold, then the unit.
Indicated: **140** km/h
